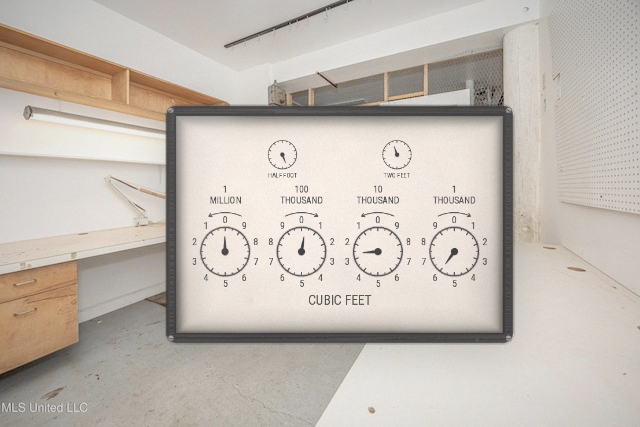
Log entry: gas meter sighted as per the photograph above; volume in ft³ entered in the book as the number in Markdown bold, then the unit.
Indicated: **2600** ft³
